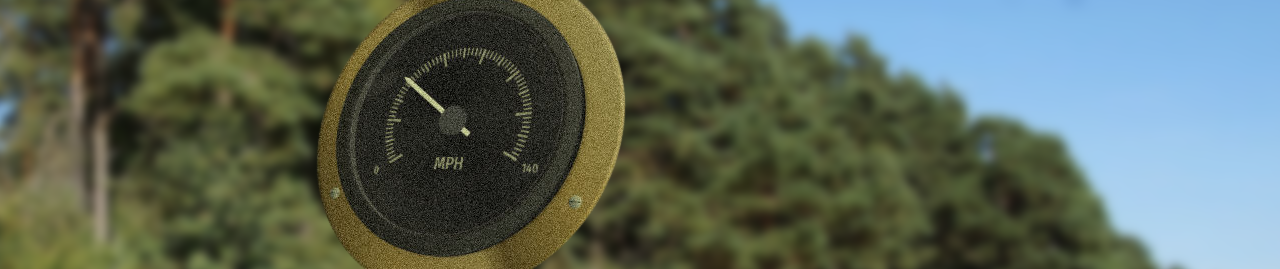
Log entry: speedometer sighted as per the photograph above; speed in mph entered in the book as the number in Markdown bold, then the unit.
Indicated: **40** mph
